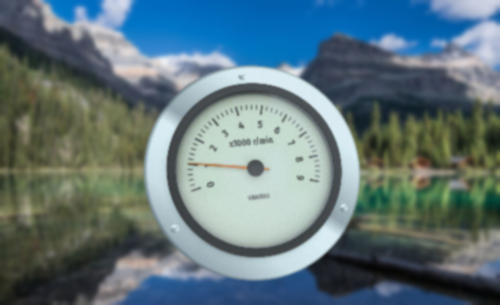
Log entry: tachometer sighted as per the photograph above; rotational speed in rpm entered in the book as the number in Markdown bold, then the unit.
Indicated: **1000** rpm
